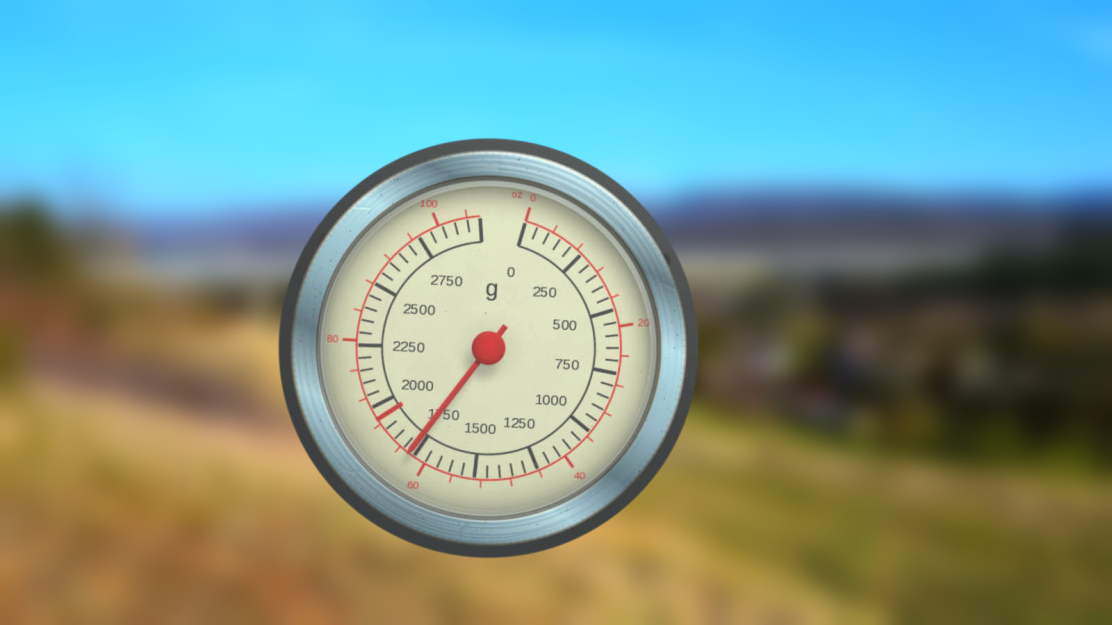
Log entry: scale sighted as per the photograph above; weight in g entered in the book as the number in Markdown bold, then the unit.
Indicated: **1775** g
